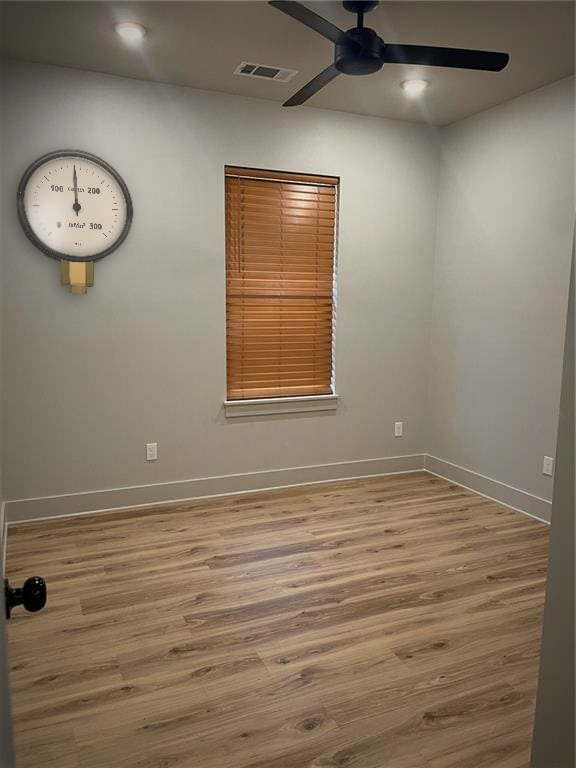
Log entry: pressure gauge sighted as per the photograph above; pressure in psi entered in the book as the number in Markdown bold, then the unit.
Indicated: **150** psi
